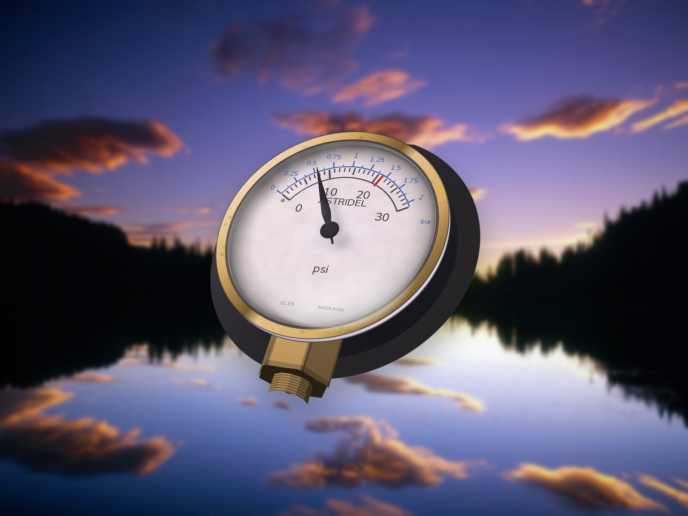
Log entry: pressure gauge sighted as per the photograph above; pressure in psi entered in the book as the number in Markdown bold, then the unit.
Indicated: **8** psi
